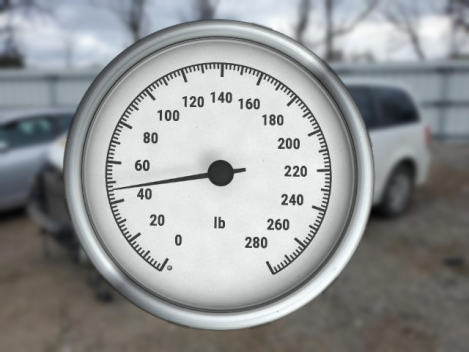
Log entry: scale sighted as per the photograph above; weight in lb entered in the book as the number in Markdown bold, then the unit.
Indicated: **46** lb
